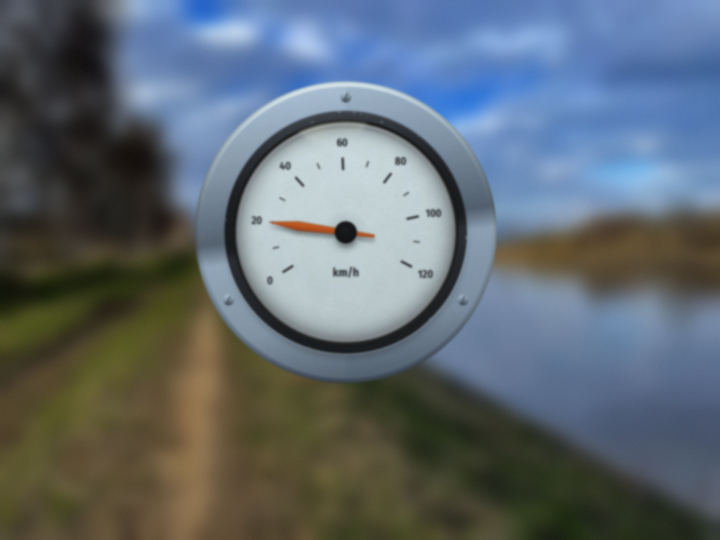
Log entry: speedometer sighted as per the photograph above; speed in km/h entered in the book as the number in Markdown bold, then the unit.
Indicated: **20** km/h
